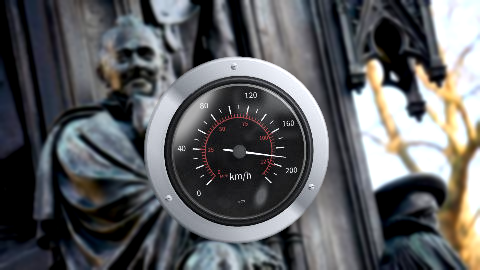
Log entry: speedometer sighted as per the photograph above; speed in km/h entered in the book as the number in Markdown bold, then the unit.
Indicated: **190** km/h
